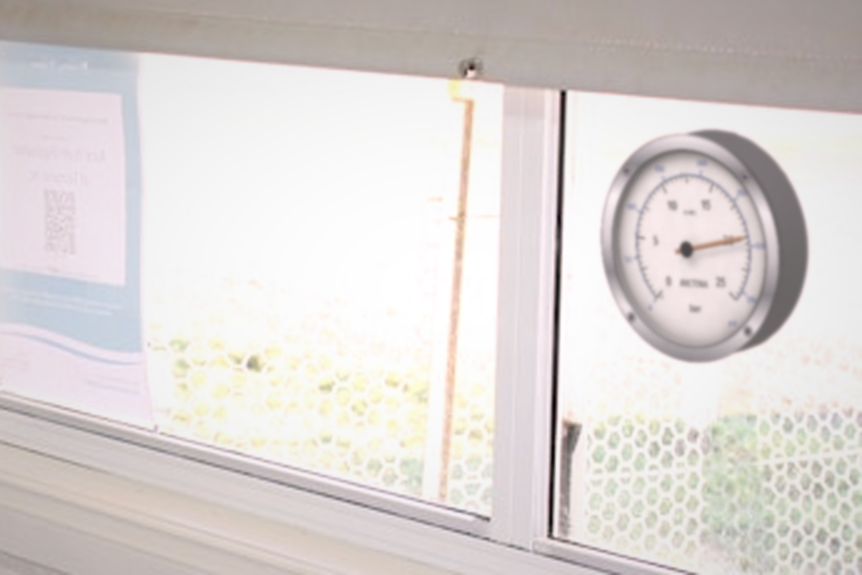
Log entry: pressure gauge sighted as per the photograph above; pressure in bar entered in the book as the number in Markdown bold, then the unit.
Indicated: **20** bar
